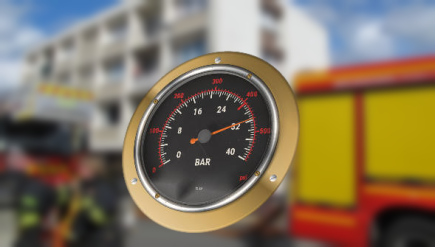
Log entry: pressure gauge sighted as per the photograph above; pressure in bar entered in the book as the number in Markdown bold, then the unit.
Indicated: **32** bar
